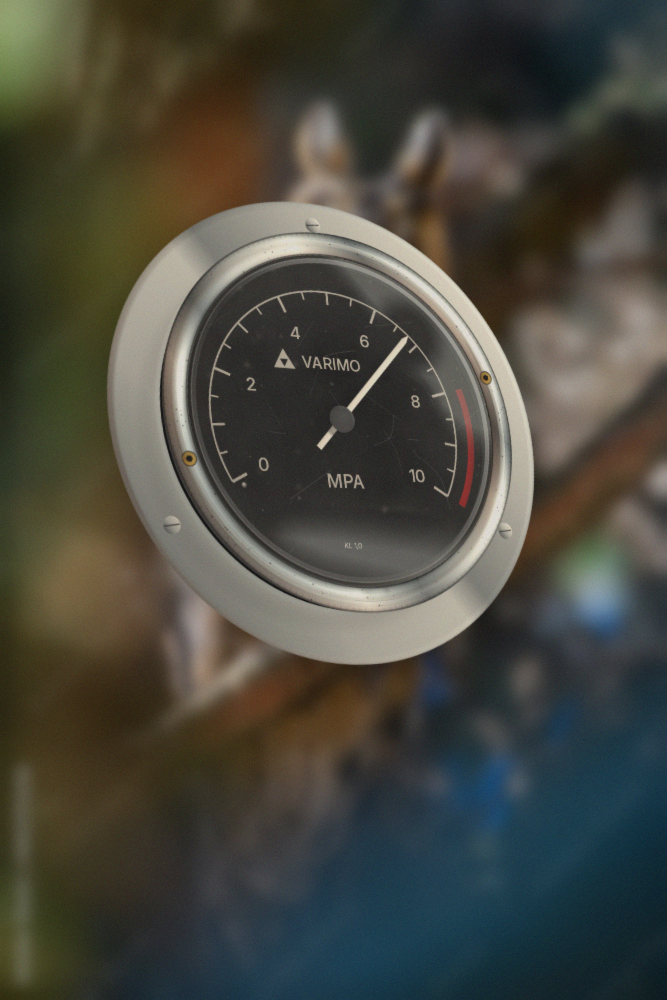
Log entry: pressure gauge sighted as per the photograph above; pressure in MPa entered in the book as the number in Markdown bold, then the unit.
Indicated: **6.75** MPa
